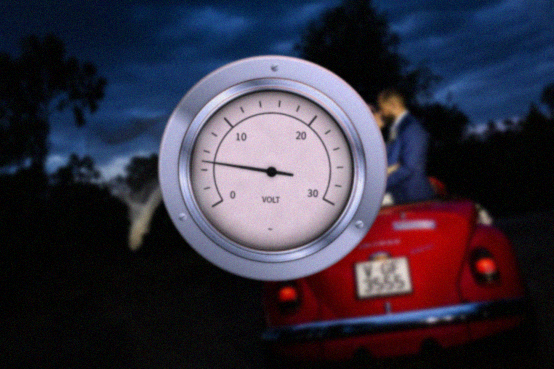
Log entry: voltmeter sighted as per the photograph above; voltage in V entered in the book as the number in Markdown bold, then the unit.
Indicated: **5** V
